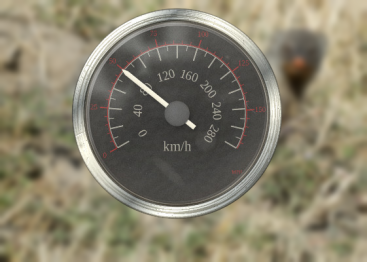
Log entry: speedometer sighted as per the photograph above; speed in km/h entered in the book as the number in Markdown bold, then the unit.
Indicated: **80** km/h
